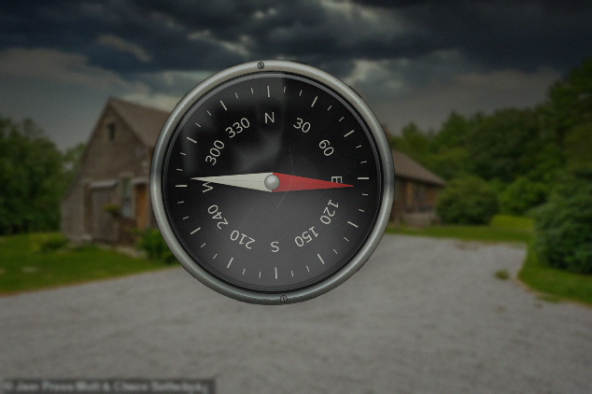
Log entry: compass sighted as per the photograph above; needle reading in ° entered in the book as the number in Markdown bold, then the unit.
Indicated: **95** °
